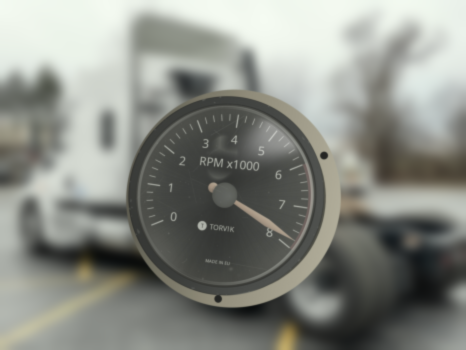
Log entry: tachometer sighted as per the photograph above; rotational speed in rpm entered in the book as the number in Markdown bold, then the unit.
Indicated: **7800** rpm
